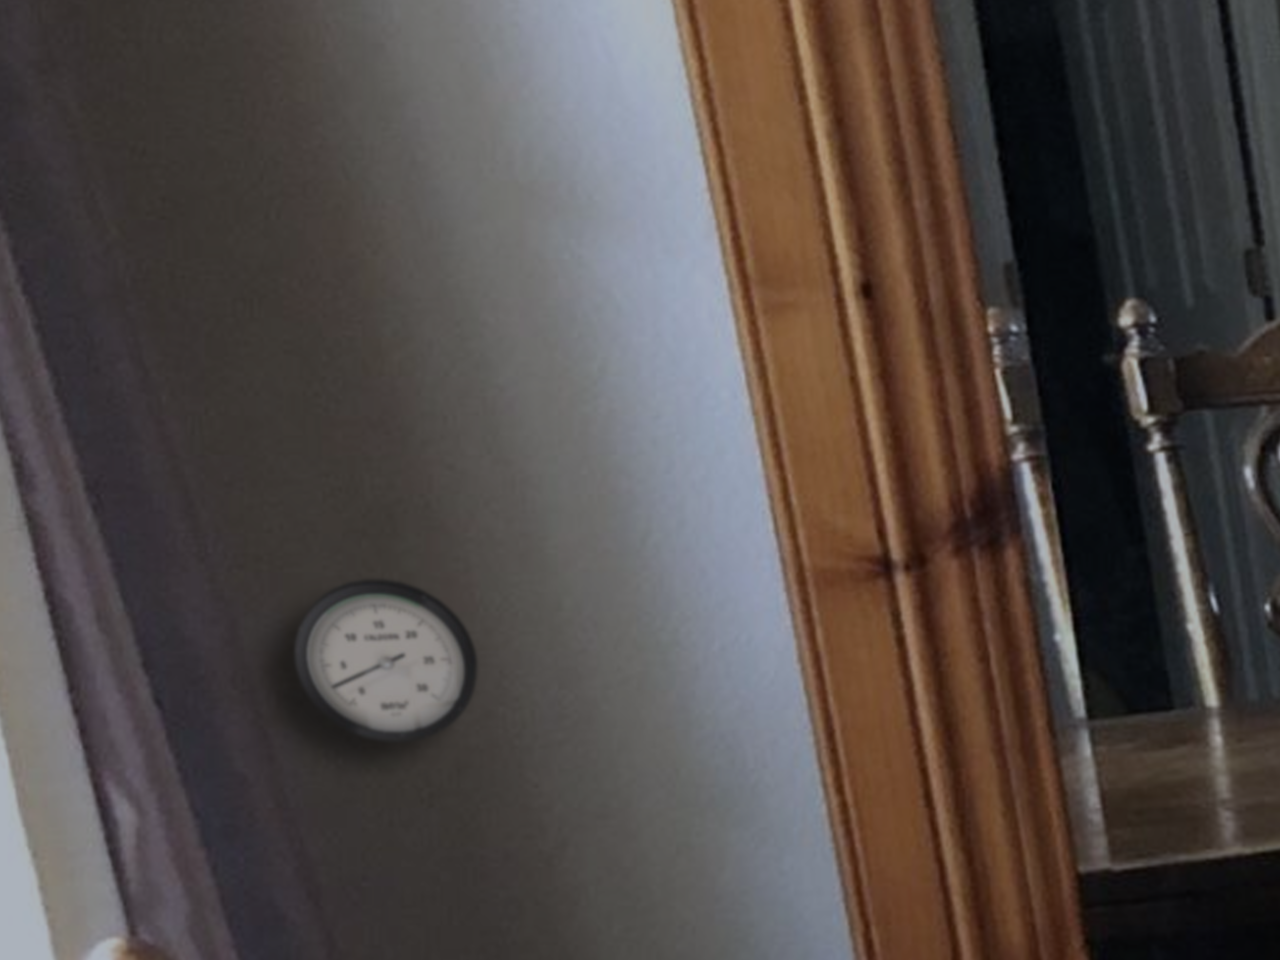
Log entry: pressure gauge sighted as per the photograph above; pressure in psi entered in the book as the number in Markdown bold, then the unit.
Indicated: **2.5** psi
